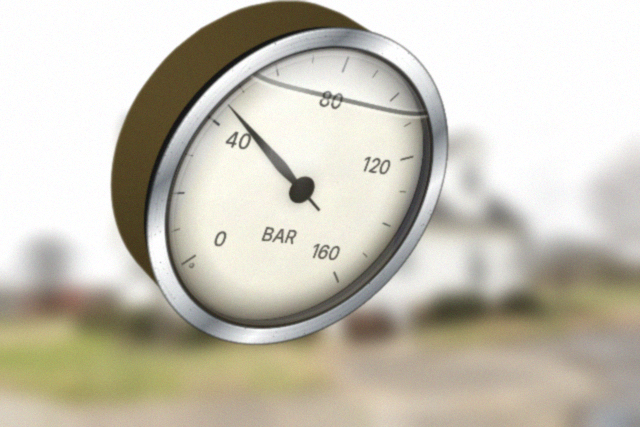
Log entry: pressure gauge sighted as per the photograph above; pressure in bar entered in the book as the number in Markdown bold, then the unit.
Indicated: **45** bar
